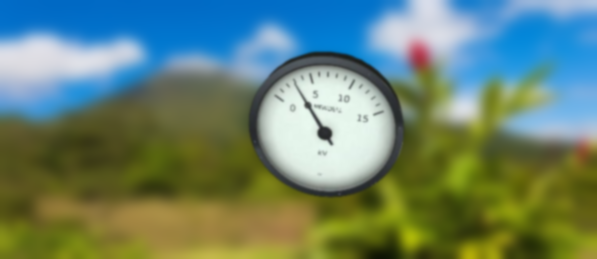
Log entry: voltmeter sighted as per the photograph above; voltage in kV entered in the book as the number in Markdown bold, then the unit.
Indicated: **3** kV
